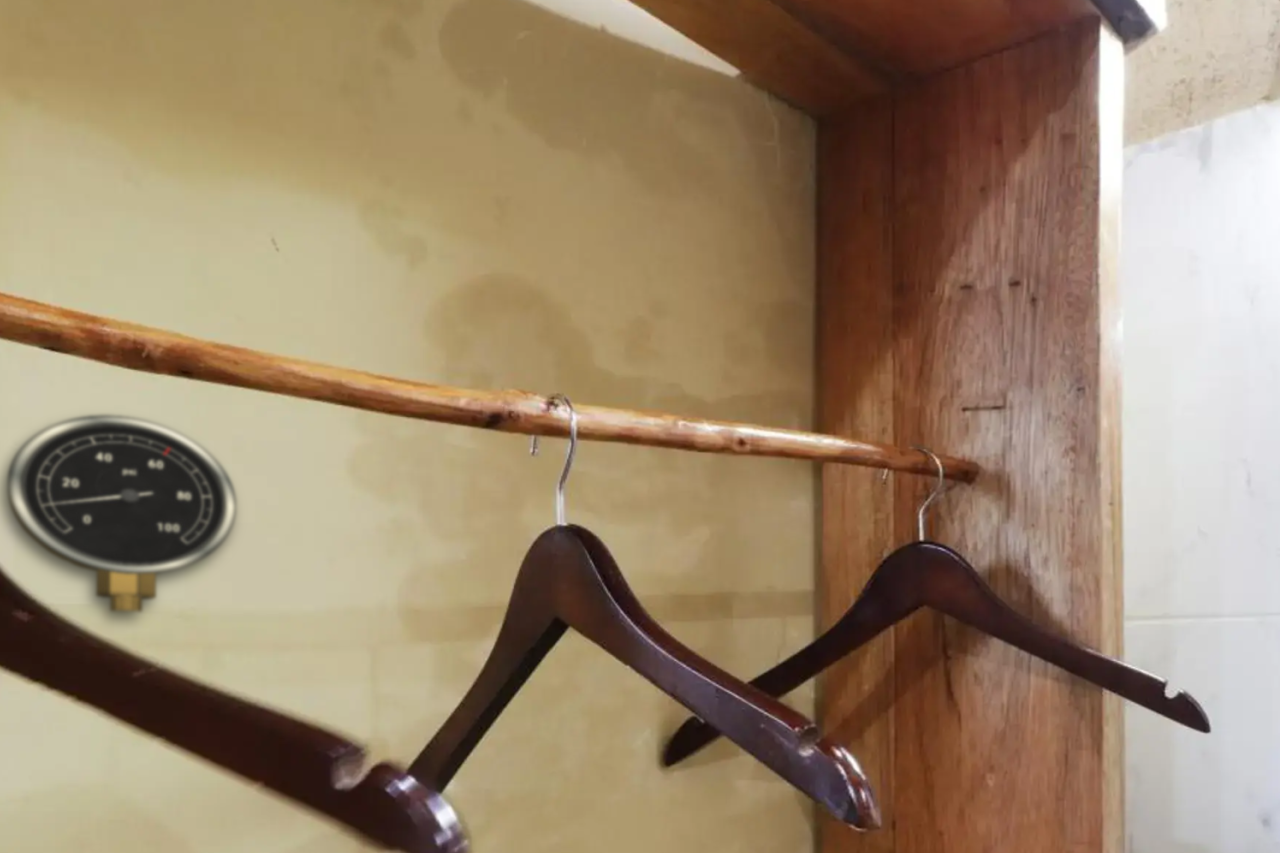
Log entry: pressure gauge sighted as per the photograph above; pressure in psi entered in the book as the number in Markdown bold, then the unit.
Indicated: **10** psi
